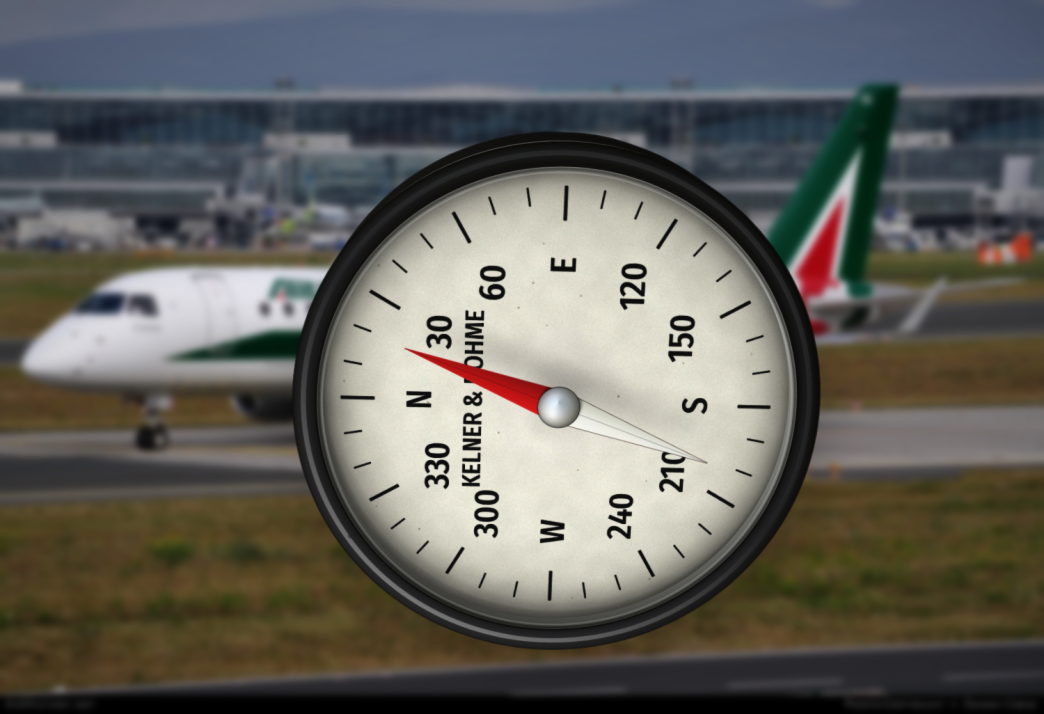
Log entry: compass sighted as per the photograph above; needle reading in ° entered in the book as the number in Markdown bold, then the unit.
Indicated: **20** °
